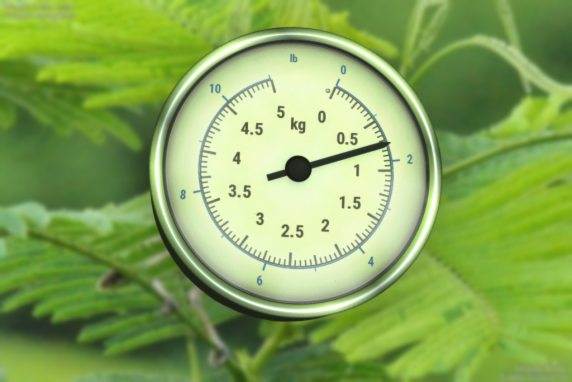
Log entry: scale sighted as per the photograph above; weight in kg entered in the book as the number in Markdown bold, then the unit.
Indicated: **0.75** kg
